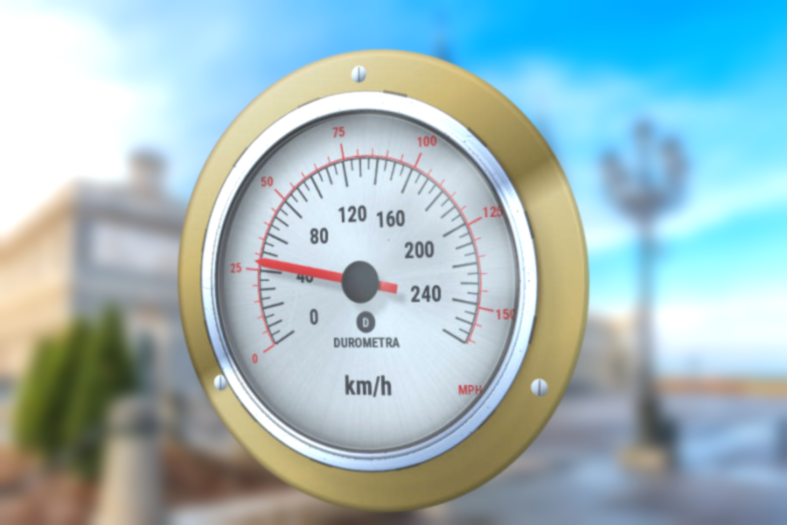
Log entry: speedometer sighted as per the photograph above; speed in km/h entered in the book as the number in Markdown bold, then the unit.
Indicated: **45** km/h
